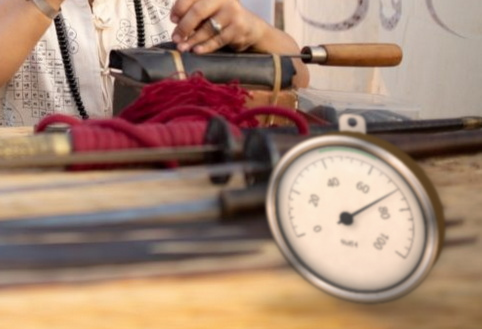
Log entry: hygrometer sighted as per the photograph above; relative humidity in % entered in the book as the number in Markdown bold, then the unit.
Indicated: **72** %
